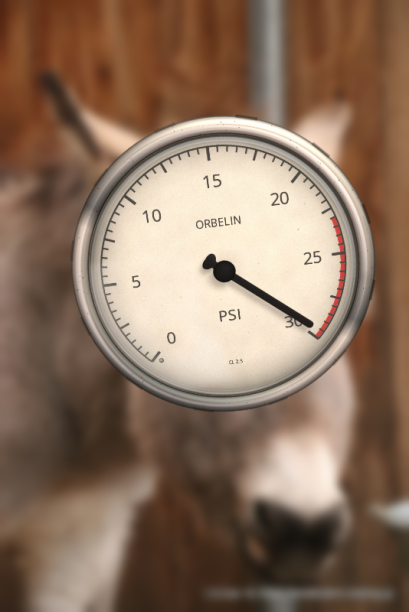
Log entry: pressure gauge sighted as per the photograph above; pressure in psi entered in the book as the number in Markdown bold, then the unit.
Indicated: **29.5** psi
